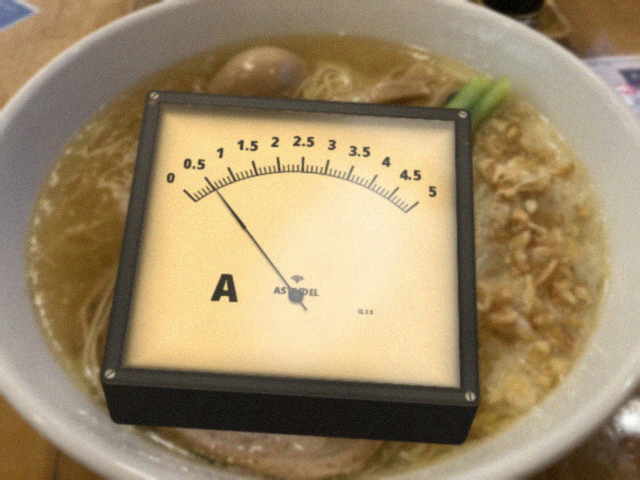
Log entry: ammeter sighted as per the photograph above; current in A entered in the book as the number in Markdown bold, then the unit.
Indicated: **0.5** A
